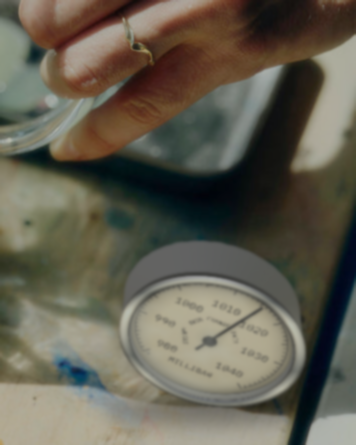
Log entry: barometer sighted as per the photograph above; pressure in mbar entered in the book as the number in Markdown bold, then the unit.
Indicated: **1015** mbar
